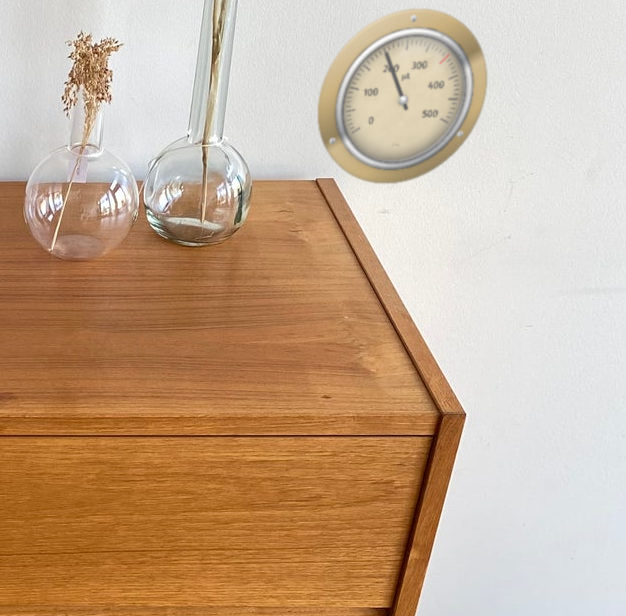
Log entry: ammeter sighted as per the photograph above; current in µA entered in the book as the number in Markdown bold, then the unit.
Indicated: **200** µA
